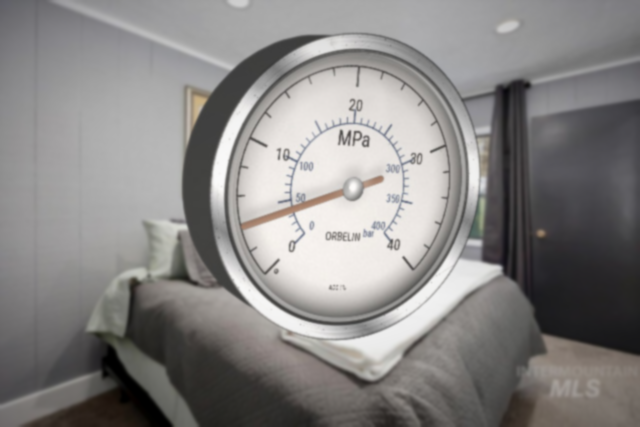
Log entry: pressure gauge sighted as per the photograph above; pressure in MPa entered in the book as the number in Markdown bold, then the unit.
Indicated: **4** MPa
